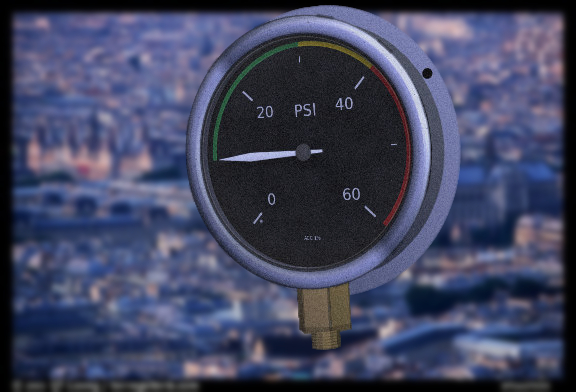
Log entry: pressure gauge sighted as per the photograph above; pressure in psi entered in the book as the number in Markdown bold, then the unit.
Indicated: **10** psi
